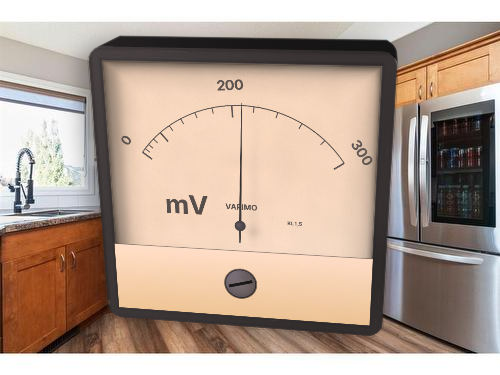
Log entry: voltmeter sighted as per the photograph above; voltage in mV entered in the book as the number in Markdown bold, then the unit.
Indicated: **210** mV
